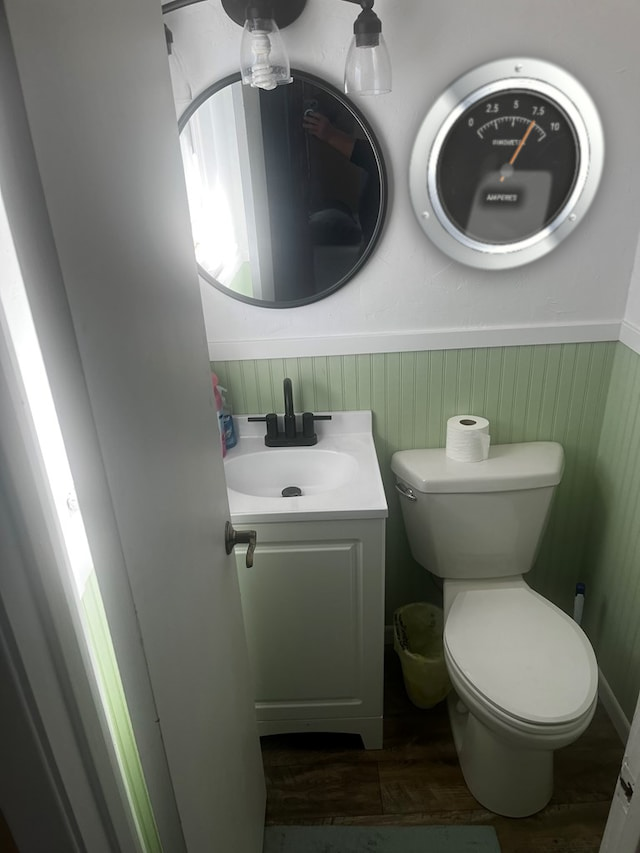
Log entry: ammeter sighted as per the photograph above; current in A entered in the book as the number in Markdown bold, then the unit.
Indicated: **7.5** A
